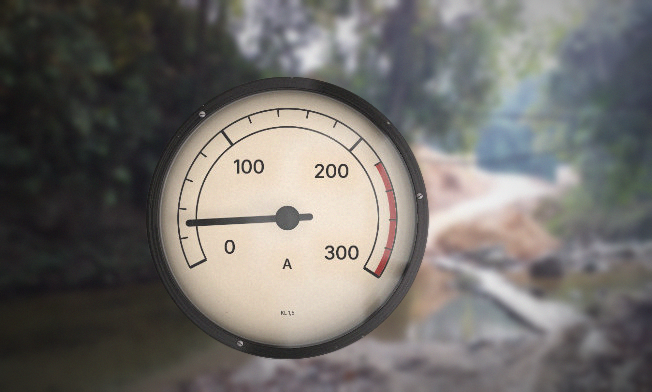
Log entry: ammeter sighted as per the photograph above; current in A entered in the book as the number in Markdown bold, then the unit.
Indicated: **30** A
